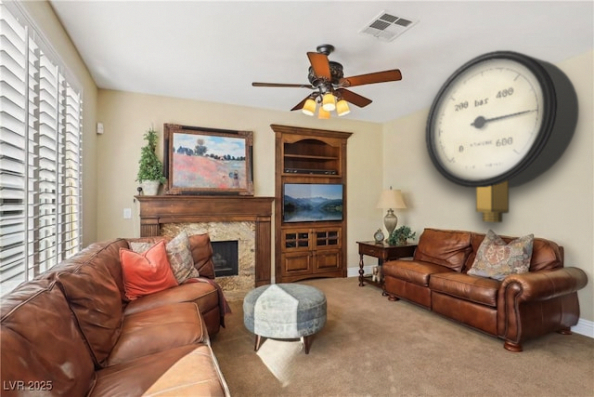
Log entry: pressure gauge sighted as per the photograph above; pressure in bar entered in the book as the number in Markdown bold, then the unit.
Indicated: **500** bar
